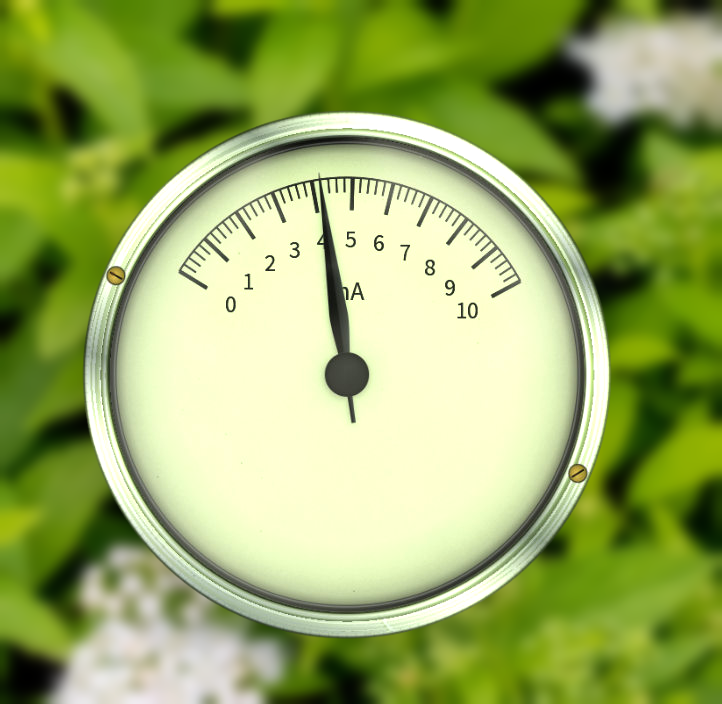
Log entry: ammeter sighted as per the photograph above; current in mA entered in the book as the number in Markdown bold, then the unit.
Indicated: **4.2** mA
